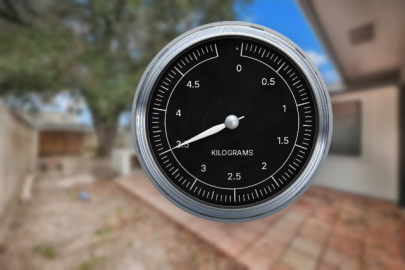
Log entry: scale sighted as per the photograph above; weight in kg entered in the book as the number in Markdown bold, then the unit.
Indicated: **3.5** kg
